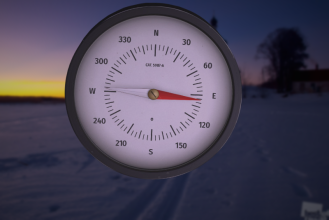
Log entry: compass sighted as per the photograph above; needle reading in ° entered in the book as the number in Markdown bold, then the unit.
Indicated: **95** °
